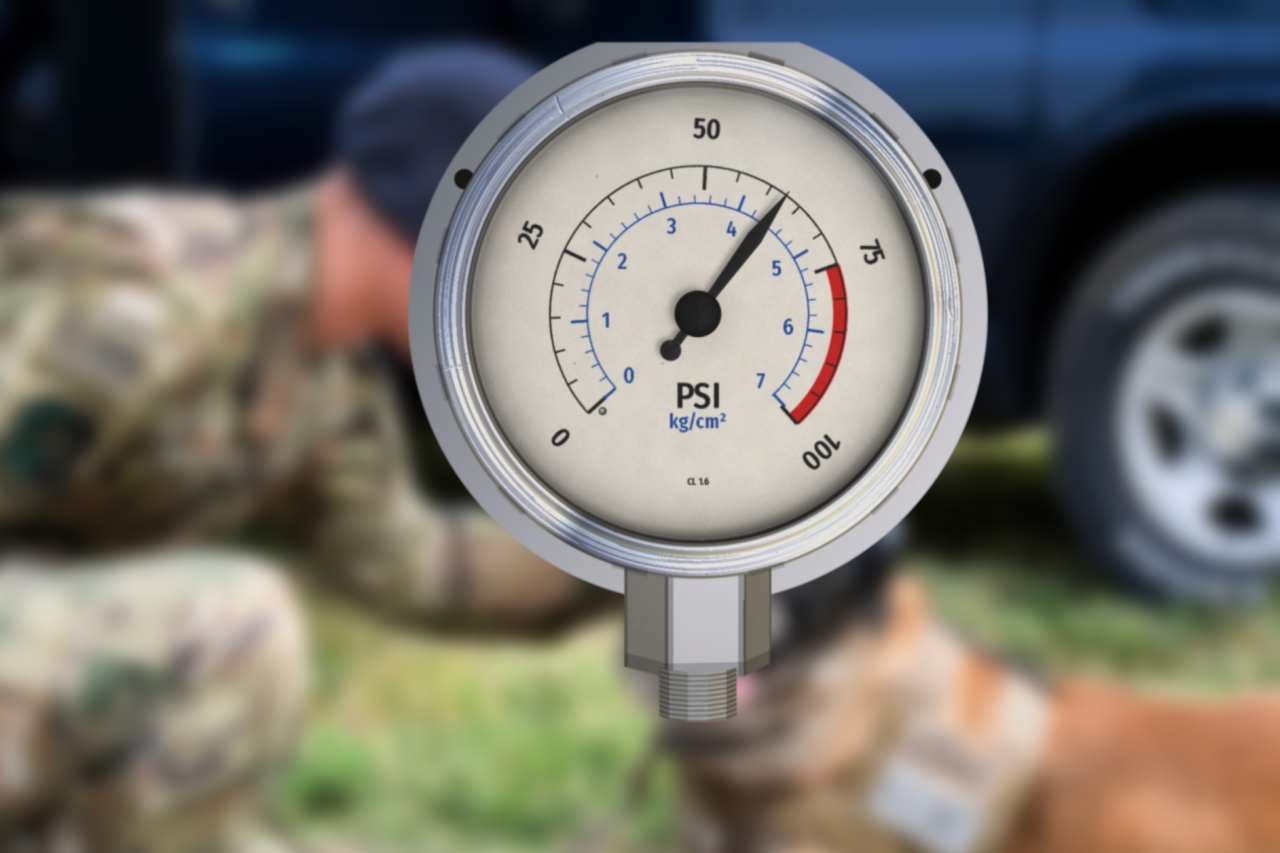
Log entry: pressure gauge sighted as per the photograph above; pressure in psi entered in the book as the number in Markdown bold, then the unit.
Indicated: **62.5** psi
